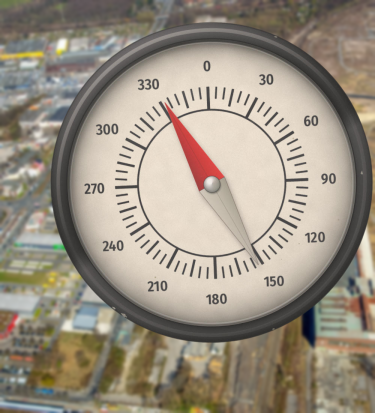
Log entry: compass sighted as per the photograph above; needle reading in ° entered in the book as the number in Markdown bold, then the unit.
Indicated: **332.5** °
